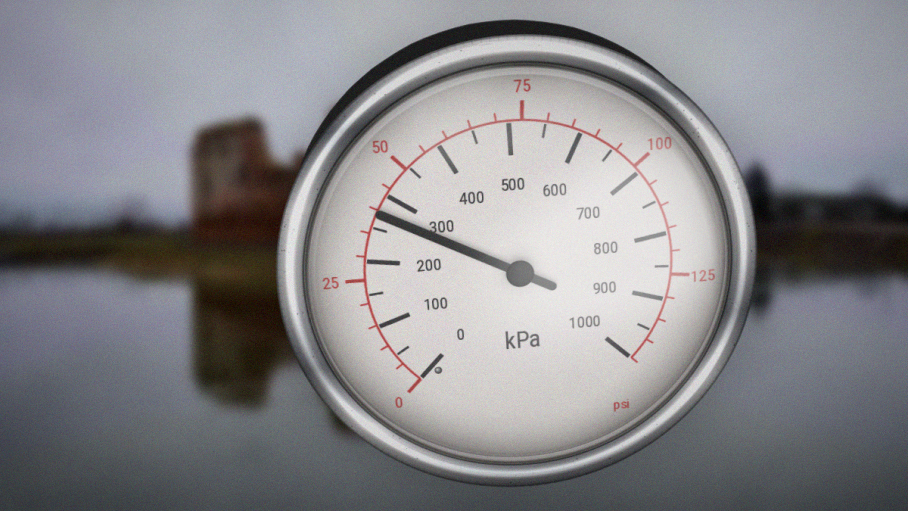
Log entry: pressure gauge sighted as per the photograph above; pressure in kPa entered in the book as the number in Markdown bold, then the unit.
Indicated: **275** kPa
